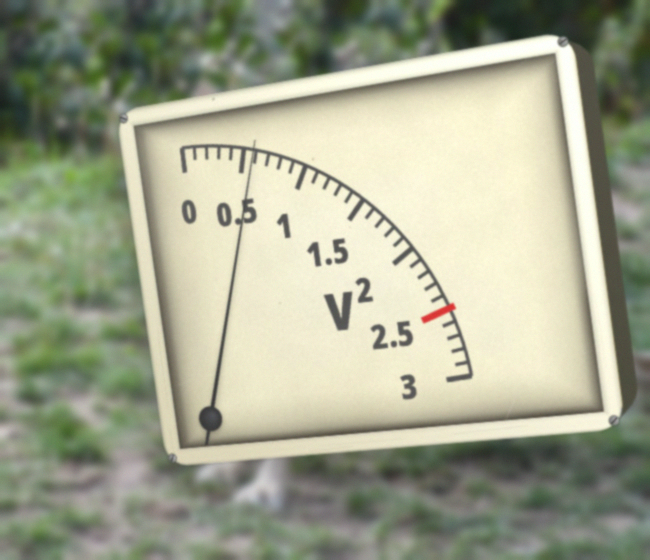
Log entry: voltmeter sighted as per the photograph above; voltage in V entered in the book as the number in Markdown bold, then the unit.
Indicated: **0.6** V
